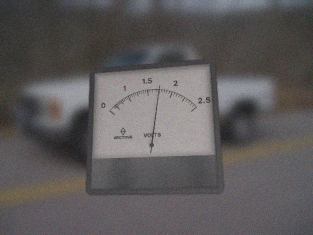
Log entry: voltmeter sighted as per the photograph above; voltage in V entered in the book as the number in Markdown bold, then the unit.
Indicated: **1.75** V
